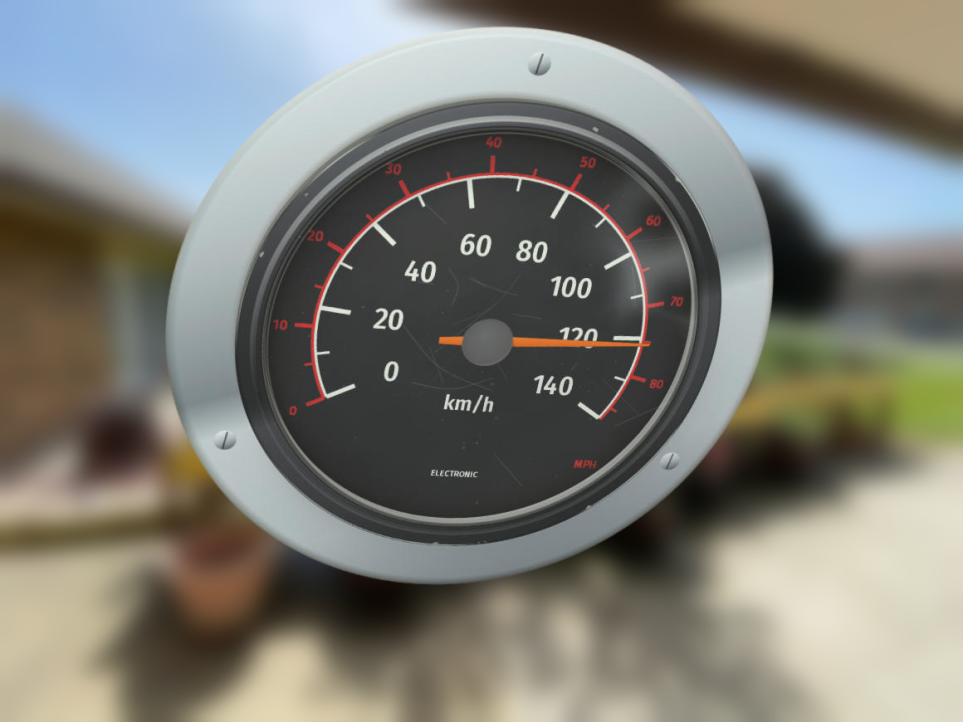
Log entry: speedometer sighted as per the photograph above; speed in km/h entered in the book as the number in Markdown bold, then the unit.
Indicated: **120** km/h
